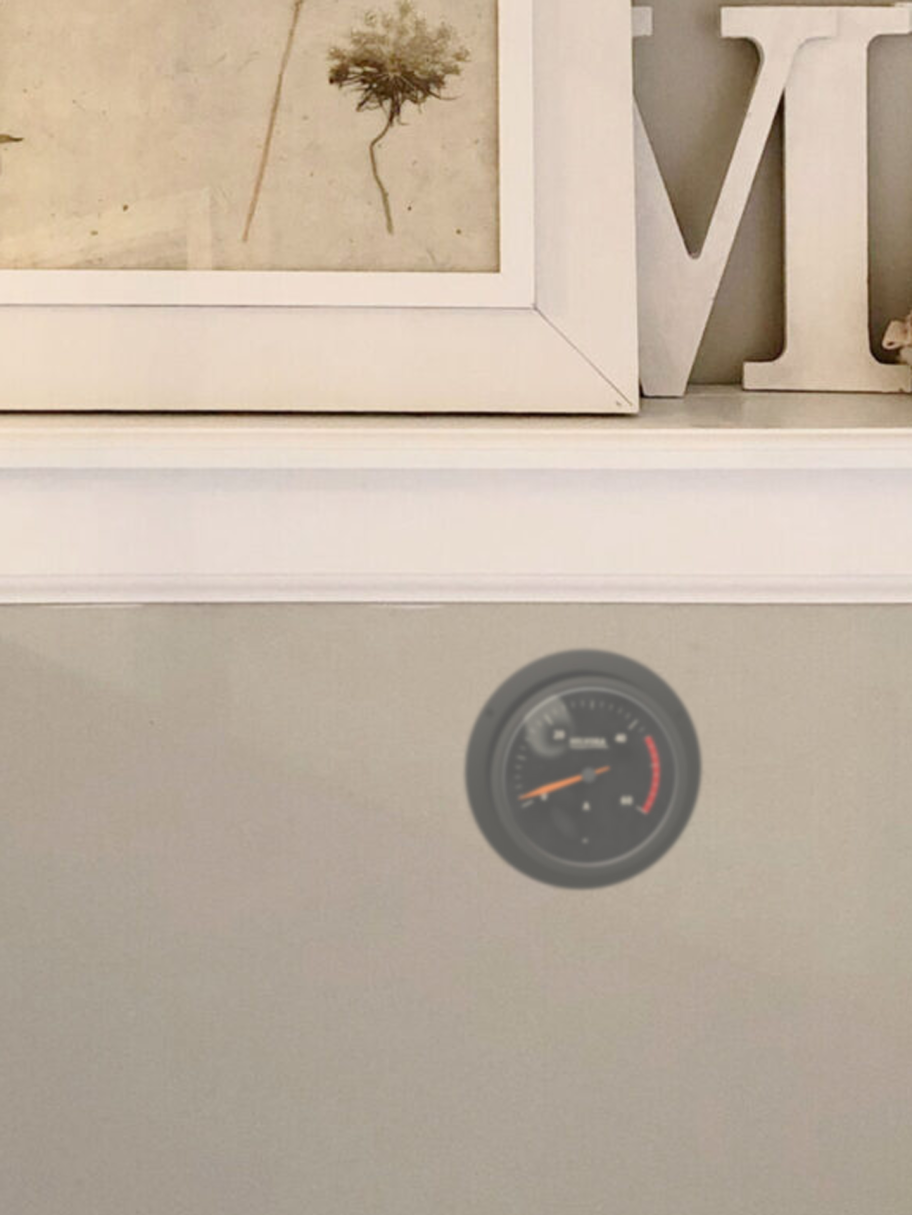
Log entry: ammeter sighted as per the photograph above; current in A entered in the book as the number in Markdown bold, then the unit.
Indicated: **2** A
